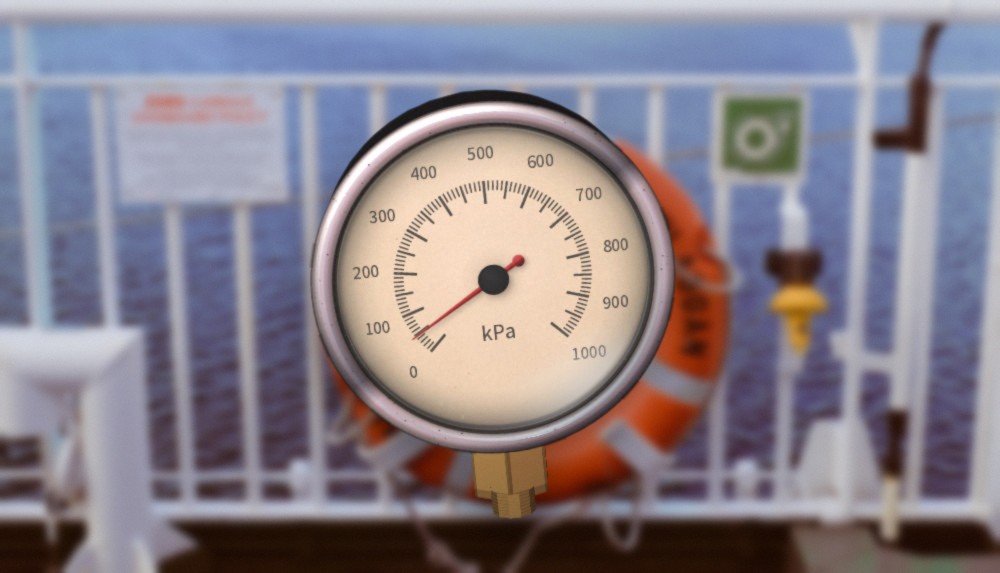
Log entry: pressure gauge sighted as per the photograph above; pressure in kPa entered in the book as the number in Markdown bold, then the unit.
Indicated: **50** kPa
